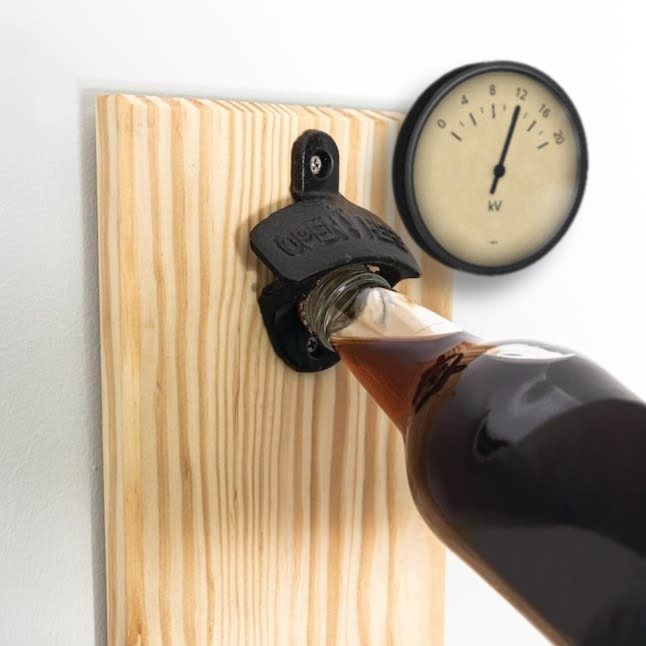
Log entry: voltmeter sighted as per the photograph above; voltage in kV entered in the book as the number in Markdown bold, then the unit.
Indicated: **12** kV
